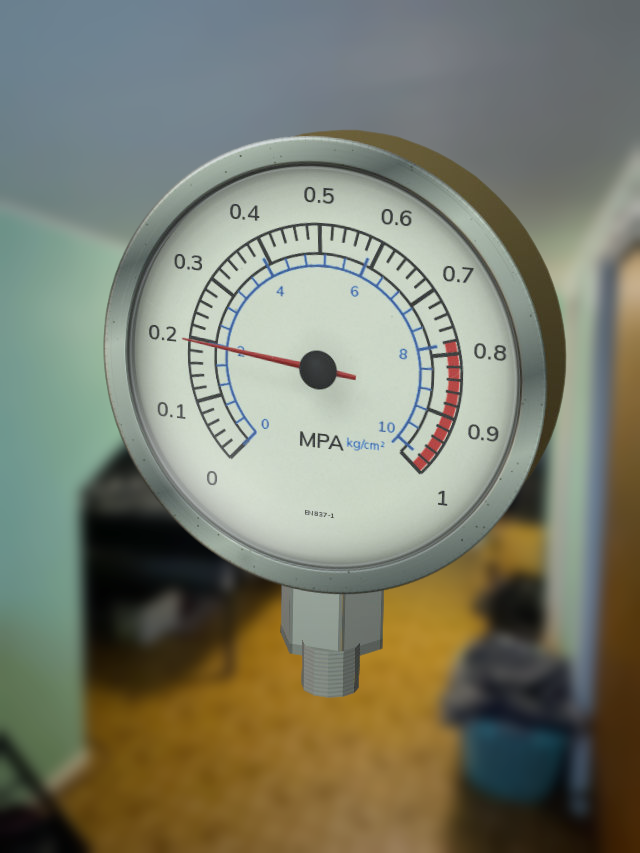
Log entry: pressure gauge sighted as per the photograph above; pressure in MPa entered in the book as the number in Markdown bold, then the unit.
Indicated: **0.2** MPa
